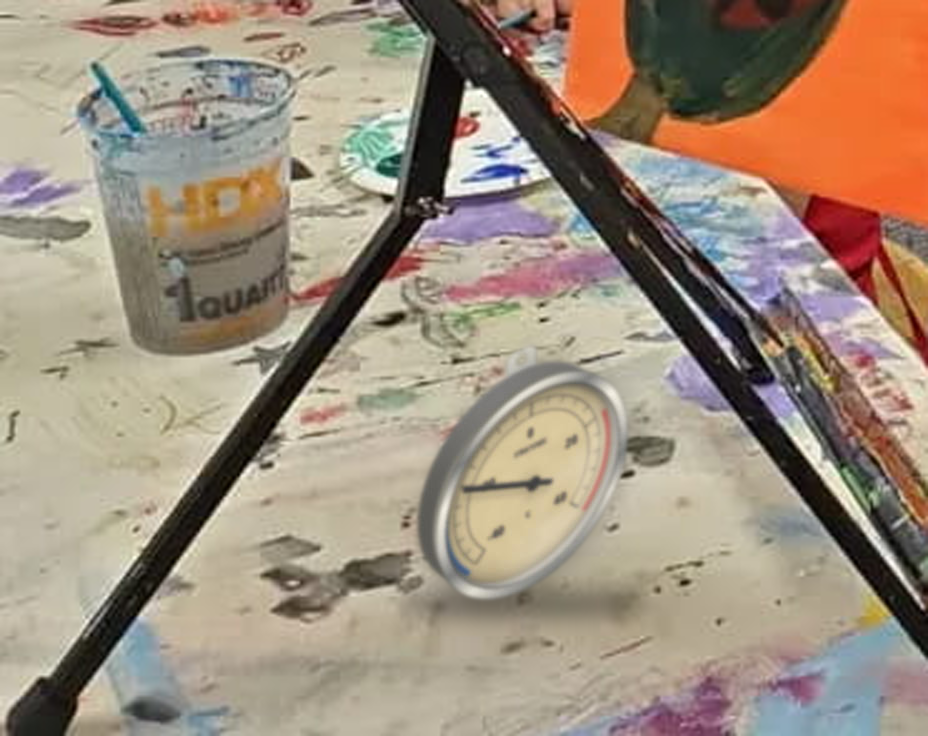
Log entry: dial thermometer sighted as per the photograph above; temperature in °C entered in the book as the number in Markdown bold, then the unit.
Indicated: **-20** °C
